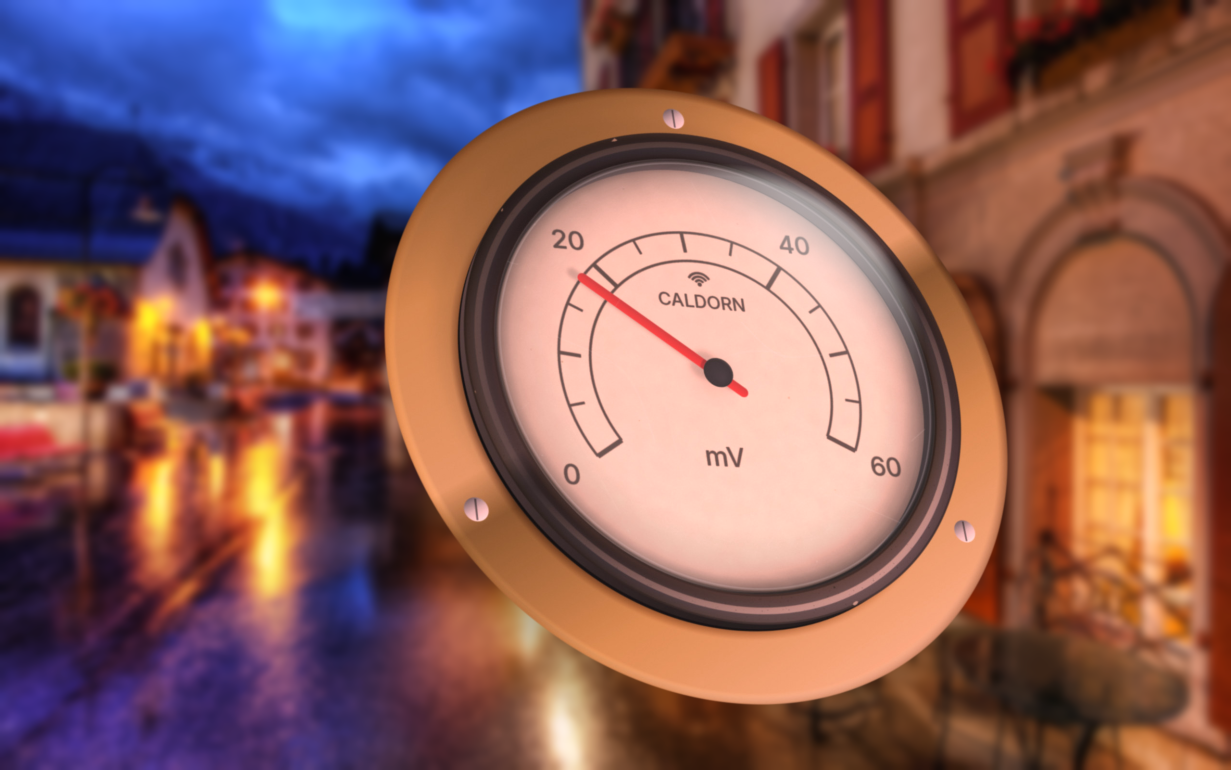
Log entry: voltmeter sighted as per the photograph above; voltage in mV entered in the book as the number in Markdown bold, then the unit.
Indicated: **17.5** mV
